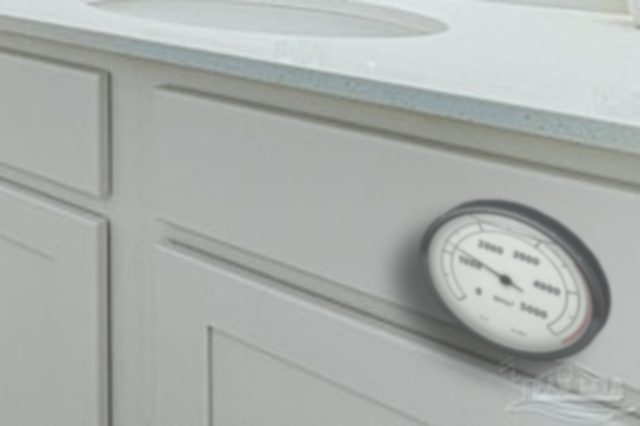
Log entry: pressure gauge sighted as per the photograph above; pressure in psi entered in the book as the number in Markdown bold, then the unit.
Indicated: **1250** psi
